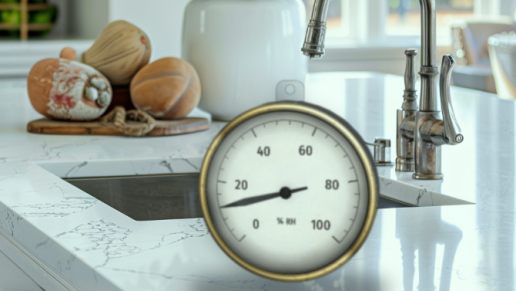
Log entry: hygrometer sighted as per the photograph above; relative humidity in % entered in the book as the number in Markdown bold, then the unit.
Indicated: **12** %
